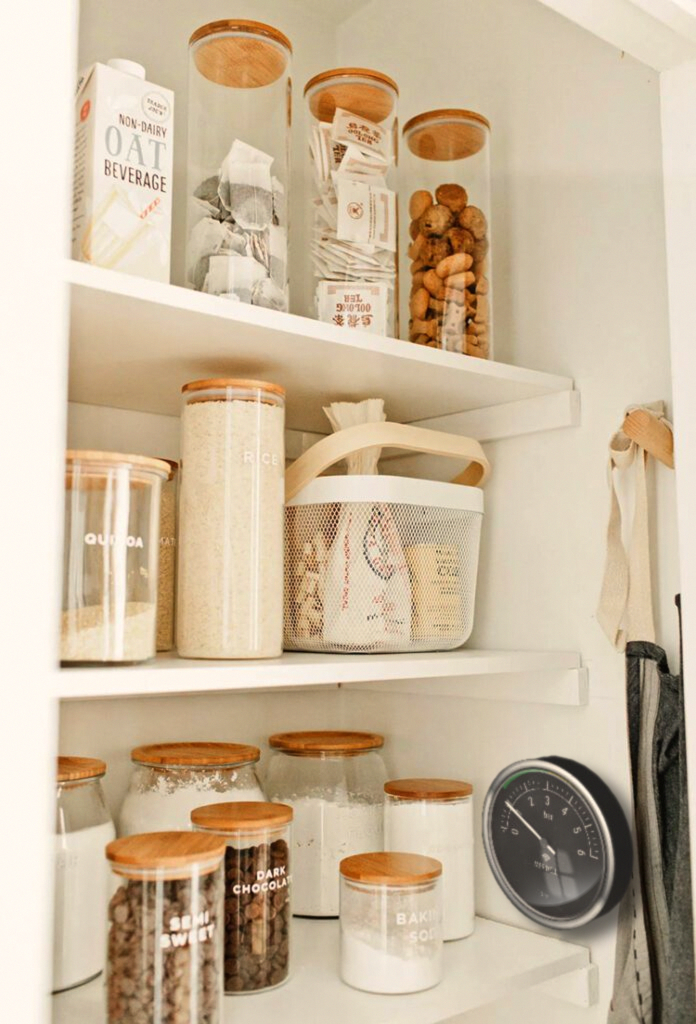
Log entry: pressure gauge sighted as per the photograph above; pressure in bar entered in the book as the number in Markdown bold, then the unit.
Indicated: **1** bar
